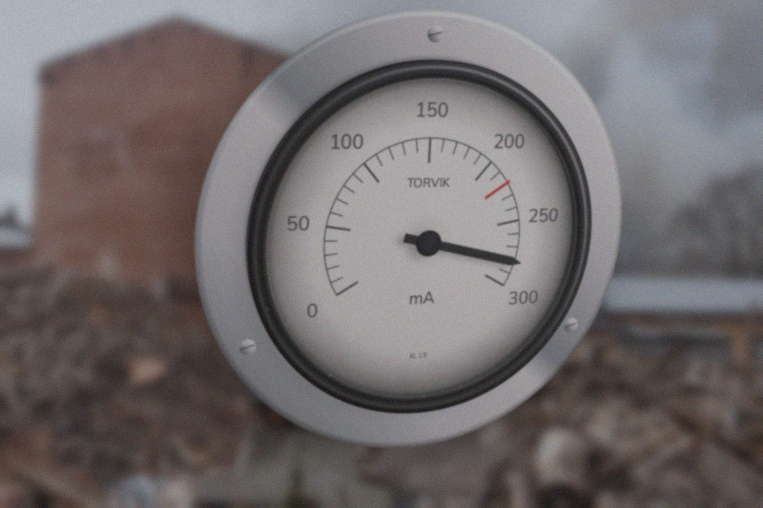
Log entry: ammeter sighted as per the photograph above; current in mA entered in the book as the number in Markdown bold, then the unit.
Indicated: **280** mA
